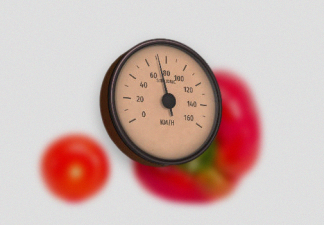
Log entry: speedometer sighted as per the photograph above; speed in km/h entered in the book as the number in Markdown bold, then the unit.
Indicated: **70** km/h
